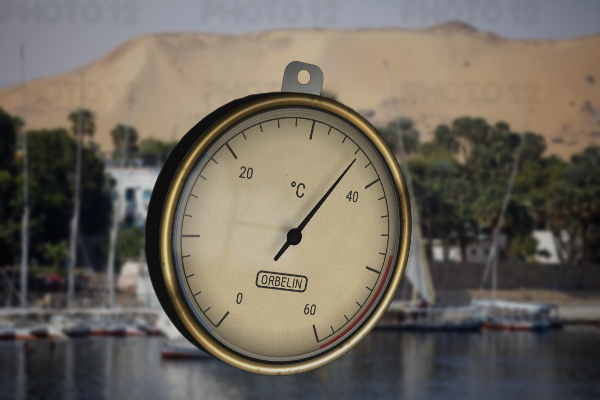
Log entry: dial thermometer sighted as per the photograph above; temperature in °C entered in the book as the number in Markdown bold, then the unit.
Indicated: **36** °C
